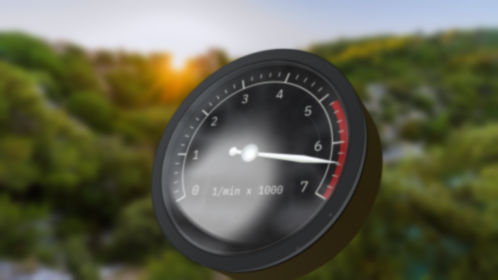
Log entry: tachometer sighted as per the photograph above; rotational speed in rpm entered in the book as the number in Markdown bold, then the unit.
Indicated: **6400** rpm
